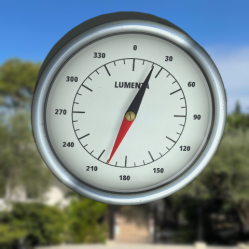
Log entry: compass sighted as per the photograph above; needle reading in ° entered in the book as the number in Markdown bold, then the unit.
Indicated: **200** °
